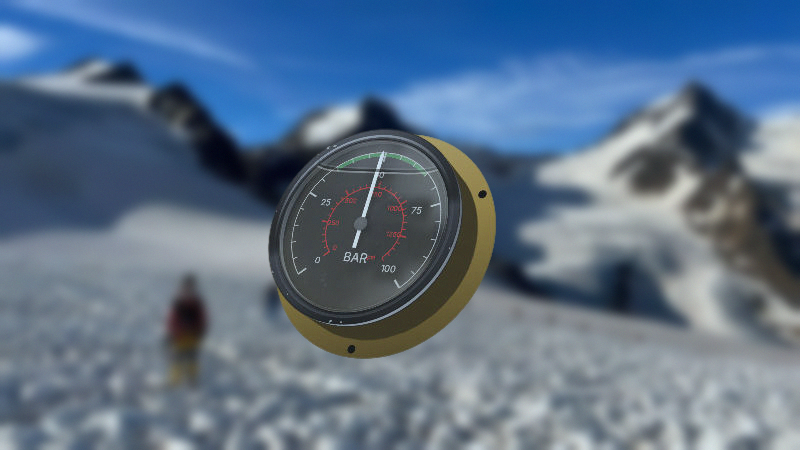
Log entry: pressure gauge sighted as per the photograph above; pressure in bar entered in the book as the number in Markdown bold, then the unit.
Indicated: **50** bar
